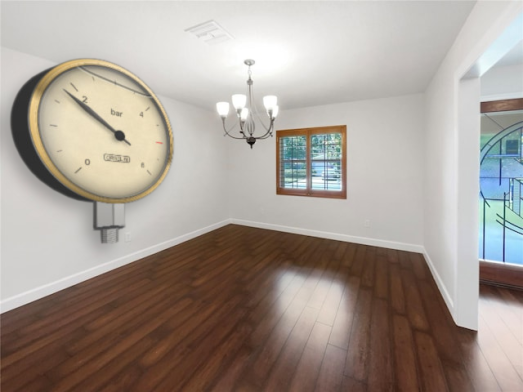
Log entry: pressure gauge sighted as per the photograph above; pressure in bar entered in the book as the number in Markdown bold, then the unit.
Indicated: **1.75** bar
